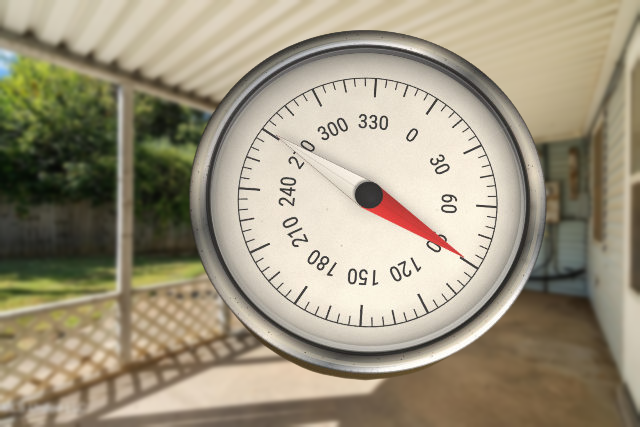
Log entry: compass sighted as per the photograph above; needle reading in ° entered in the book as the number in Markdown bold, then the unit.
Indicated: **90** °
